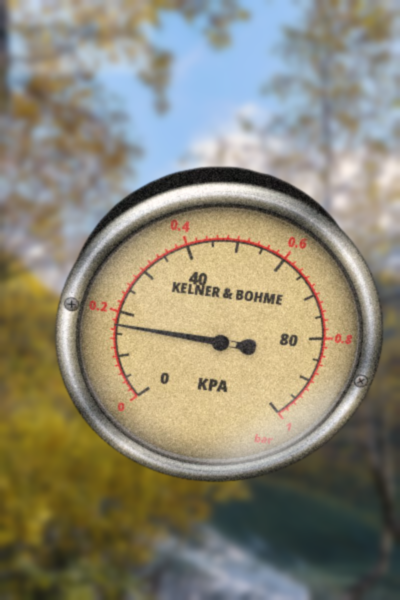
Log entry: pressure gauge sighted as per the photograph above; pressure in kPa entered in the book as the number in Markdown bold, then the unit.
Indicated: **17.5** kPa
